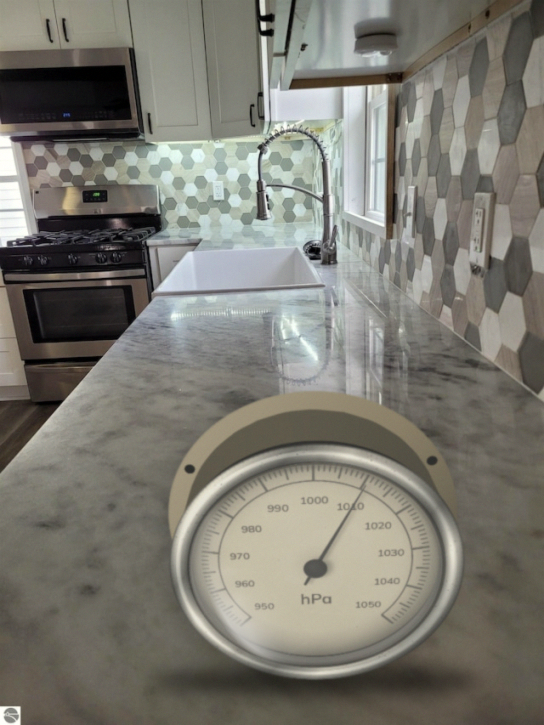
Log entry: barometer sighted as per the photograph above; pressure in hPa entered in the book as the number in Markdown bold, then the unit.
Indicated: **1010** hPa
